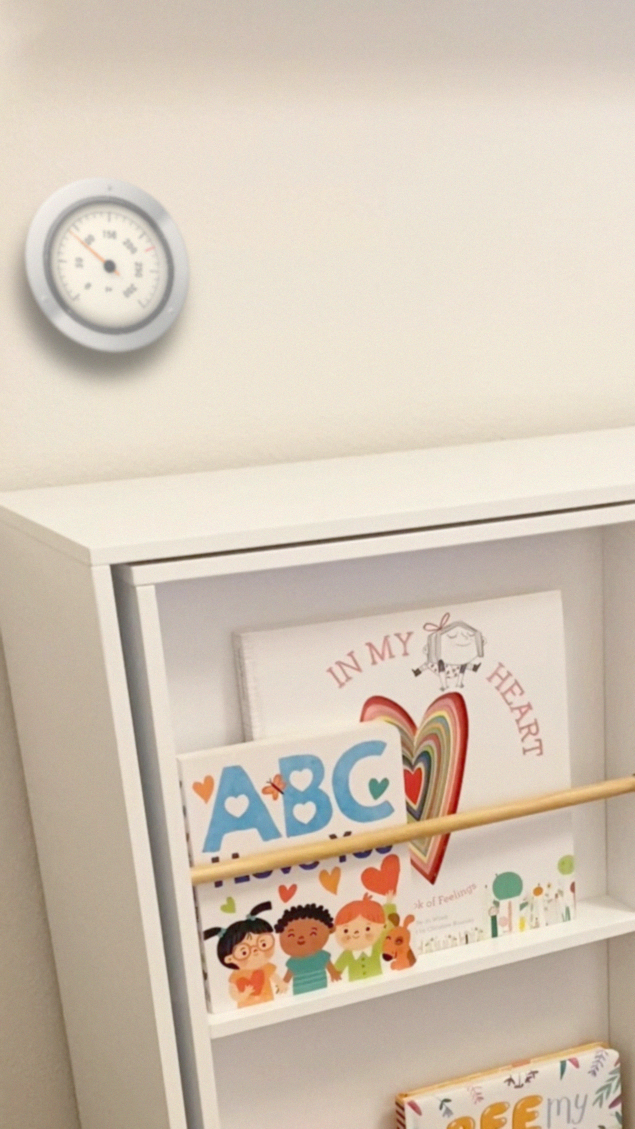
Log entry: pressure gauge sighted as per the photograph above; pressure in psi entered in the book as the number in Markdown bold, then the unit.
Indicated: **90** psi
